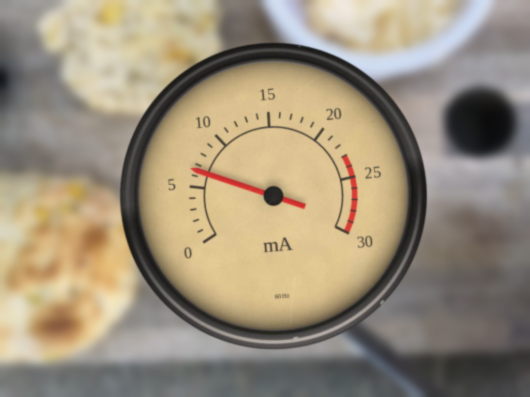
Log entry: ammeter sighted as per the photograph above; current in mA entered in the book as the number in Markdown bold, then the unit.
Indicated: **6.5** mA
